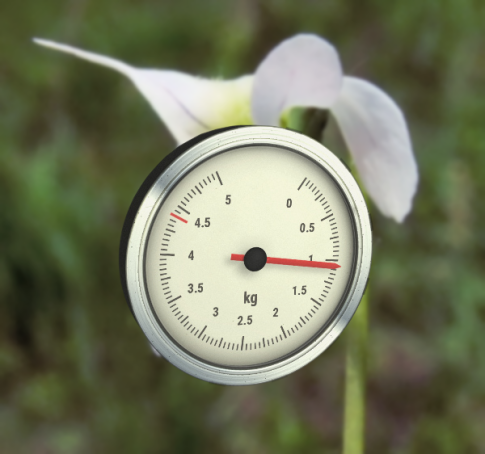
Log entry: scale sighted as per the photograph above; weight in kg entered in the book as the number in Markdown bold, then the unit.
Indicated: **1.05** kg
